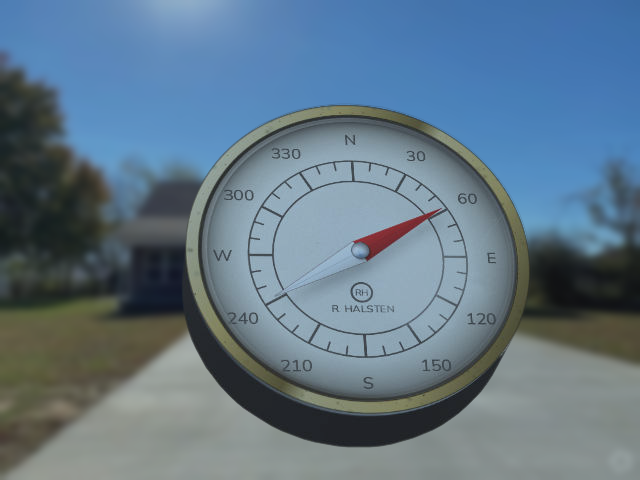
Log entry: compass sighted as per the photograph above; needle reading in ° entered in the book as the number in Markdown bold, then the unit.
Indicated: **60** °
